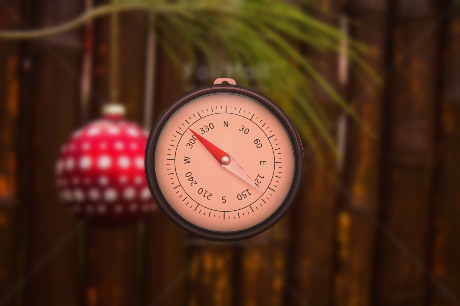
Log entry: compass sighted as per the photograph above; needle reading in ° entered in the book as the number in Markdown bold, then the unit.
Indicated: **310** °
